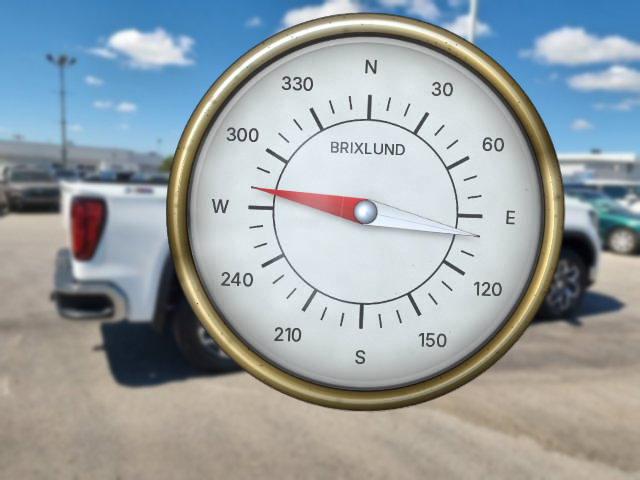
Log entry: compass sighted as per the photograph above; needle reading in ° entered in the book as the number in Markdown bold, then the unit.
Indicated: **280** °
